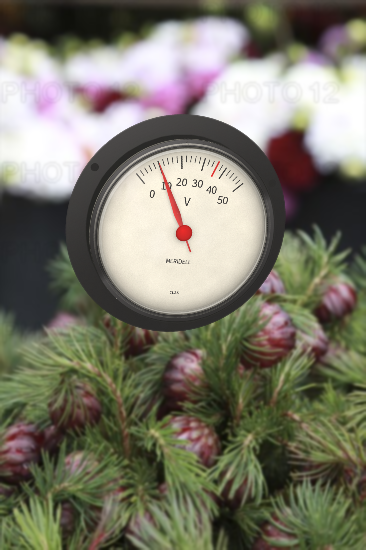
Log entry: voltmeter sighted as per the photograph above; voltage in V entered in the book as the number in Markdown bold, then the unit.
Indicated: **10** V
